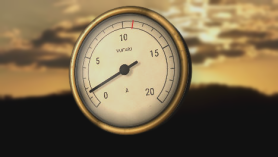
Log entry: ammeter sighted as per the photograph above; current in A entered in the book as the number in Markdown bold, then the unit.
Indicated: **1.5** A
